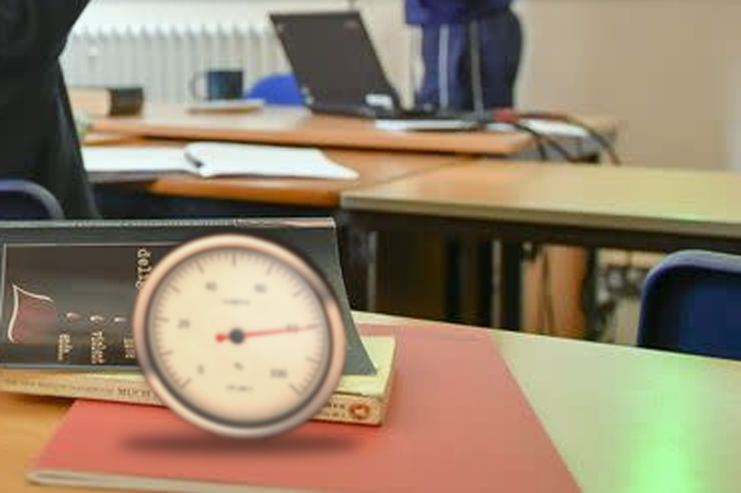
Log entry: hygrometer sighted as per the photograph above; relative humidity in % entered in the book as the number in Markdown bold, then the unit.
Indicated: **80** %
